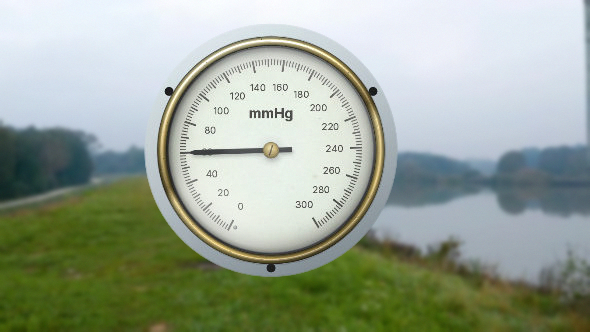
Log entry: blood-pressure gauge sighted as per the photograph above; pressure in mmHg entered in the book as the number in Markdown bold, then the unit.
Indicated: **60** mmHg
